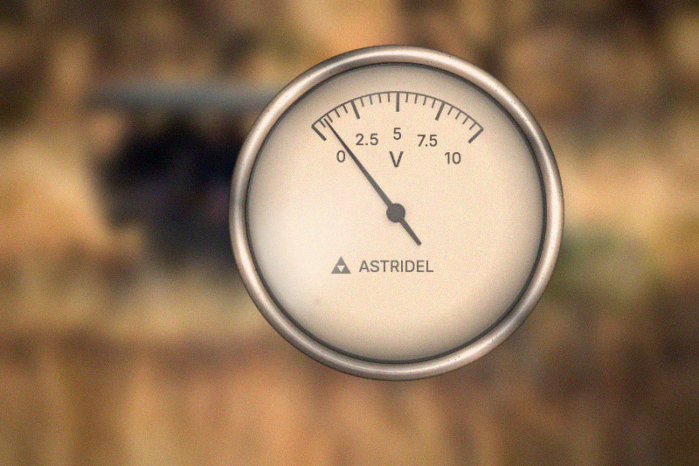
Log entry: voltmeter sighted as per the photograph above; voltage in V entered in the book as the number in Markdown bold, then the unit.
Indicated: **0.75** V
